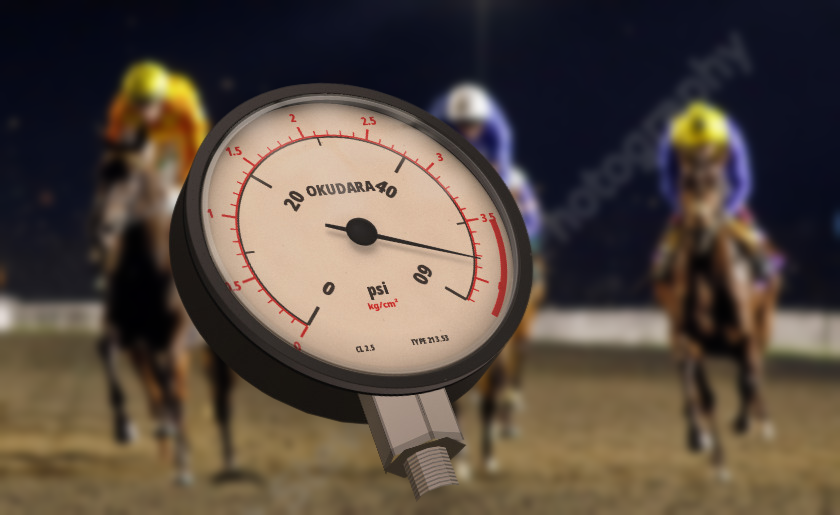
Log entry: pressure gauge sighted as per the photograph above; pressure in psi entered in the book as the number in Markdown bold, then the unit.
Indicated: **55** psi
